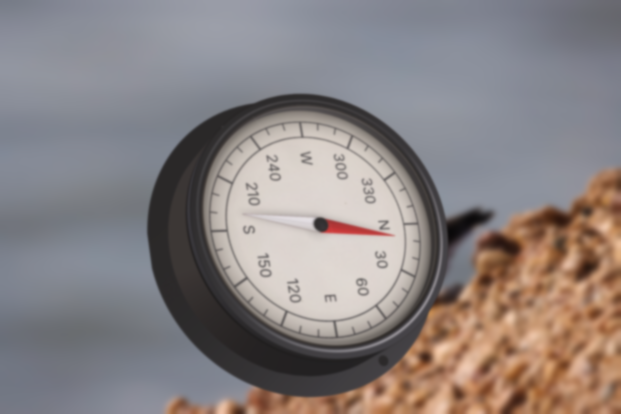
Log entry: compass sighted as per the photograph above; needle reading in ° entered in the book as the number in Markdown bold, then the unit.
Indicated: **10** °
